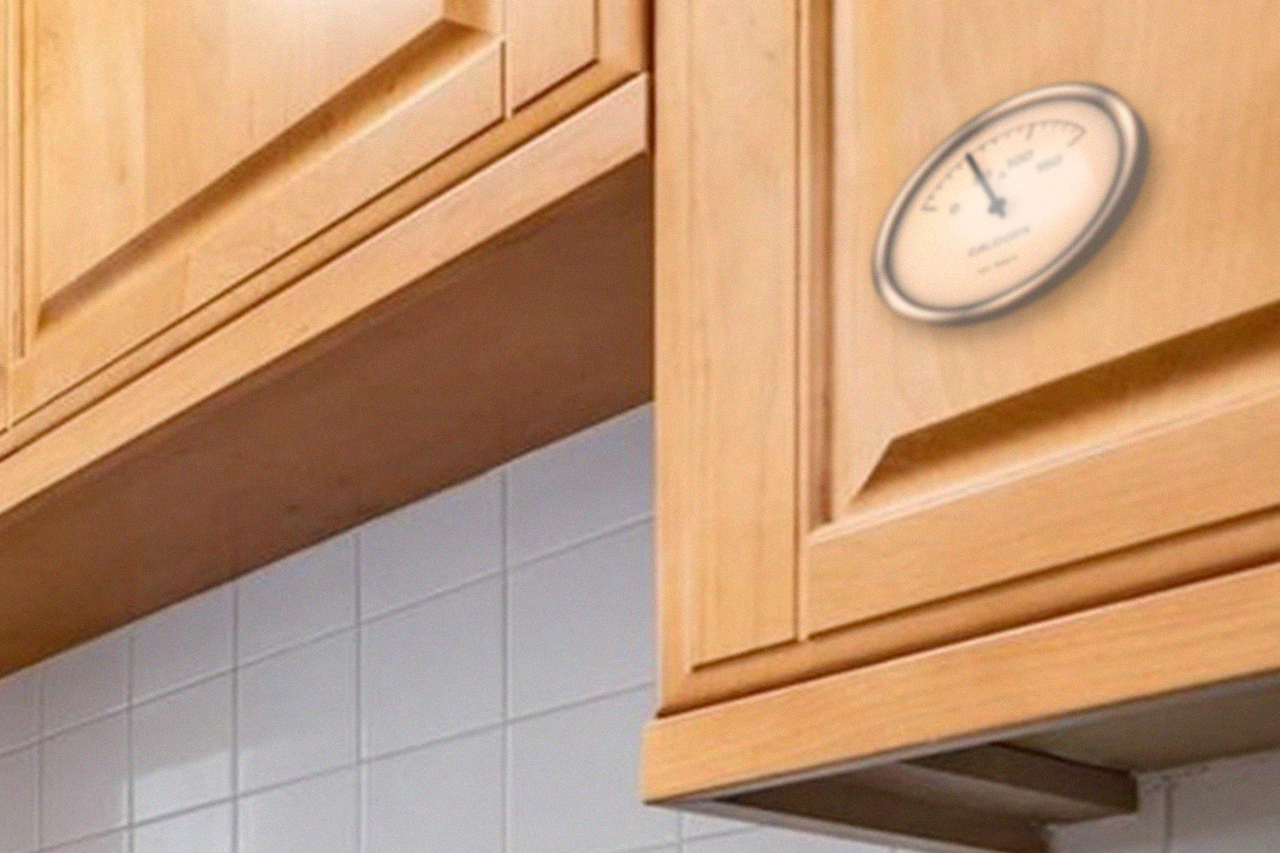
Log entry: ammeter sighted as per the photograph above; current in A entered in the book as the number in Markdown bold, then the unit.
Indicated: **50** A
